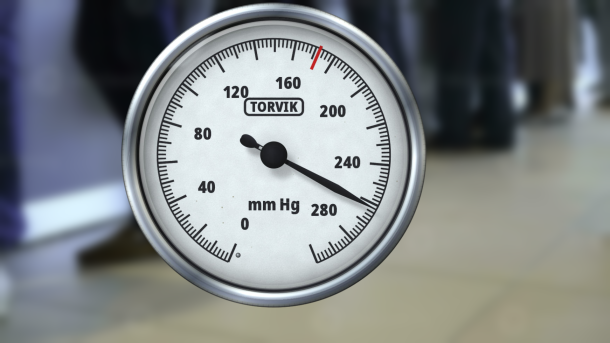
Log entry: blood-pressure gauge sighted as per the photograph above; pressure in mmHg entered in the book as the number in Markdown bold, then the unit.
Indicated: **262** mmHg
